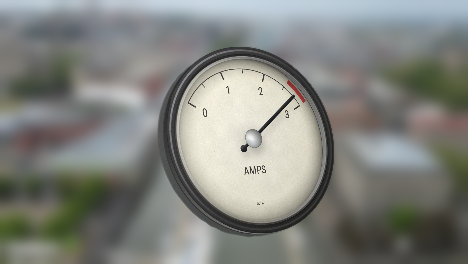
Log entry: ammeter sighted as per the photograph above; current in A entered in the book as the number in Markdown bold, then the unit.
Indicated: **2.75** A
